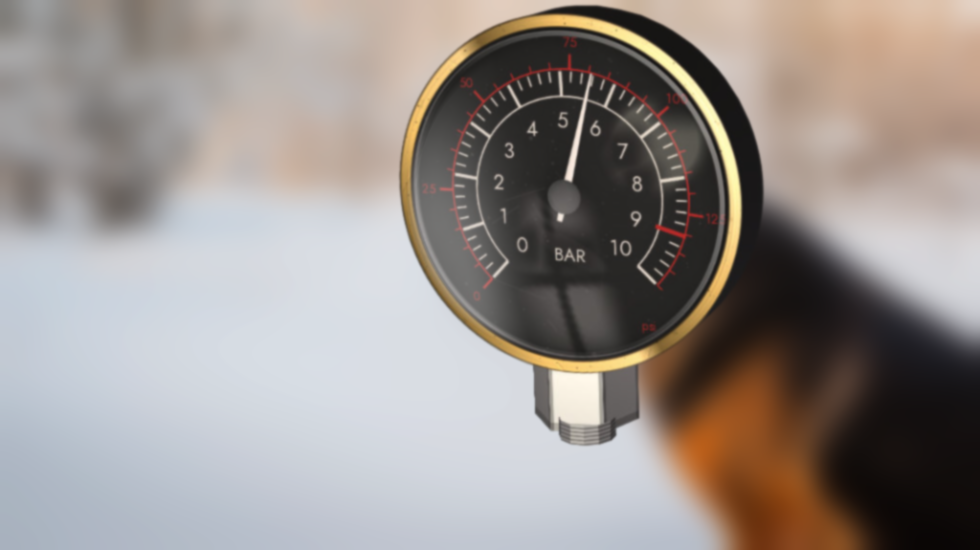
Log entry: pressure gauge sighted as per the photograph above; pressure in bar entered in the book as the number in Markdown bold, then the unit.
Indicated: **5.6** bar
